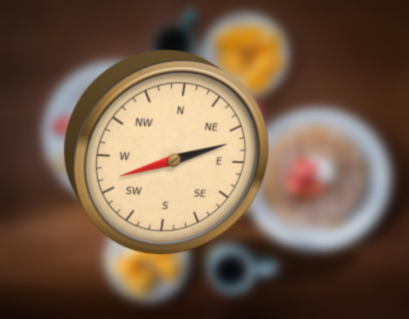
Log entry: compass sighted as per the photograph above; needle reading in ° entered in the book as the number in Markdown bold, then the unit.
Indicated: **250** °
